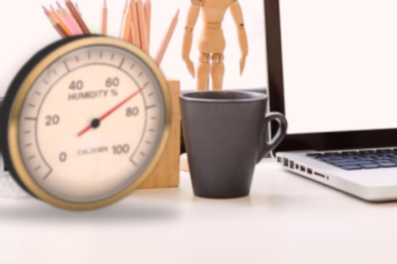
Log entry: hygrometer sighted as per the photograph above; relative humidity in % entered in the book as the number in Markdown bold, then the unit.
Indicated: **72** %
